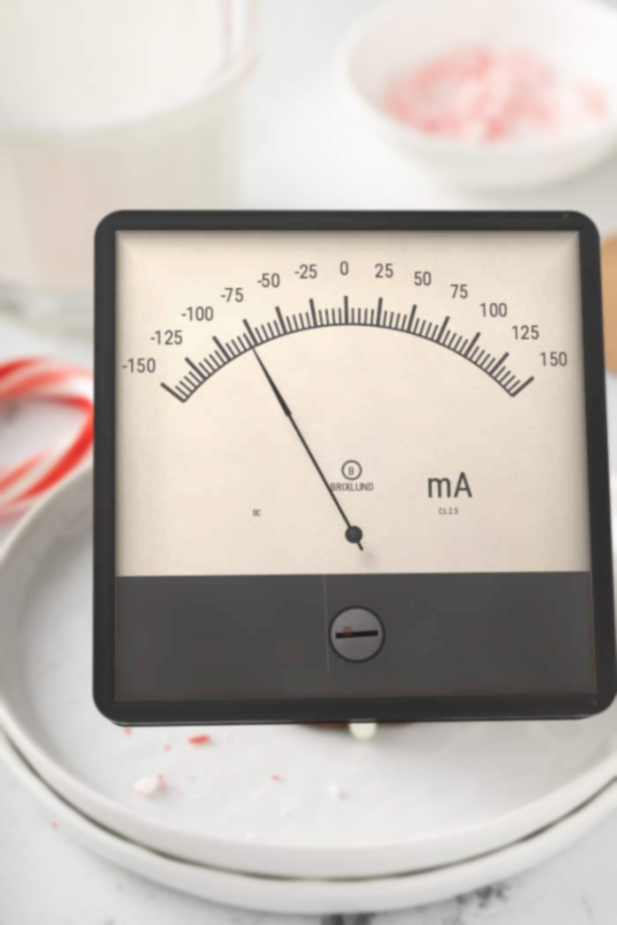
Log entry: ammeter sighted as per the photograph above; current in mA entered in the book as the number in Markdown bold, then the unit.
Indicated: **-80** mA
